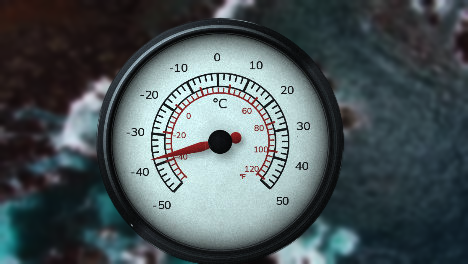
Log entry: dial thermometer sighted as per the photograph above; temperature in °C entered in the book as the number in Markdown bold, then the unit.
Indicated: **-38** °C
